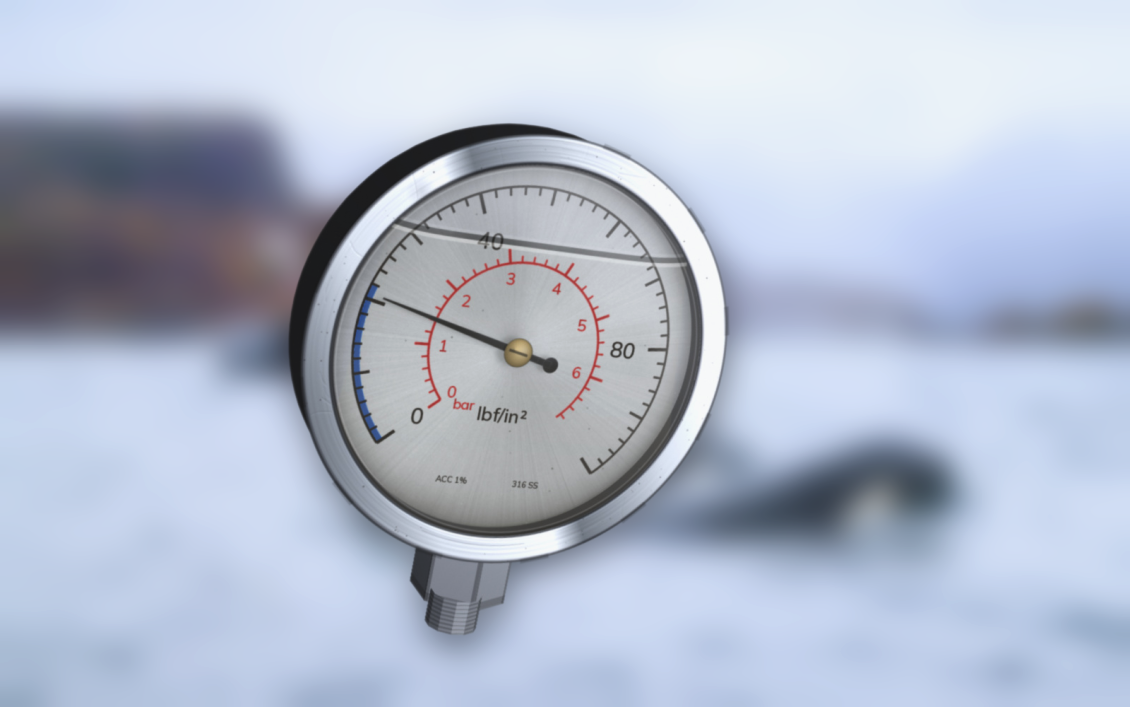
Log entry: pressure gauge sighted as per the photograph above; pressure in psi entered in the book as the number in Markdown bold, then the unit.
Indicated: **21** psi
